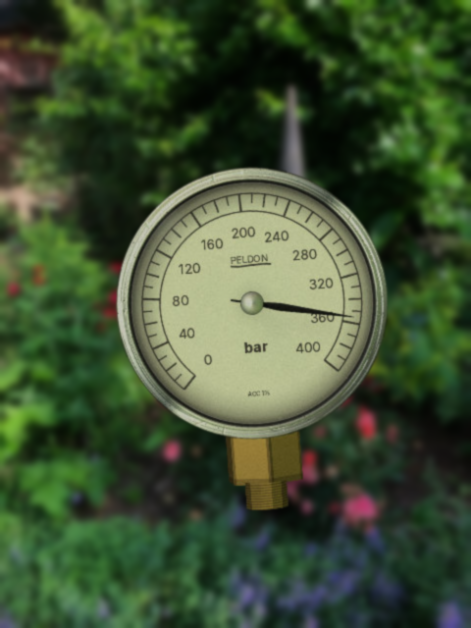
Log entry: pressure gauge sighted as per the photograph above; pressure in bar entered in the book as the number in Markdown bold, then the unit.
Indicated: **355** bar
